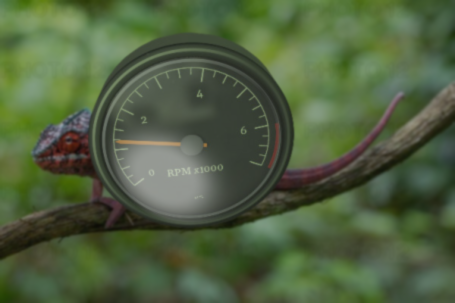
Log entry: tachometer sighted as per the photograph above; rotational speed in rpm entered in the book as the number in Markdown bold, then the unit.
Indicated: **1250** rpm
